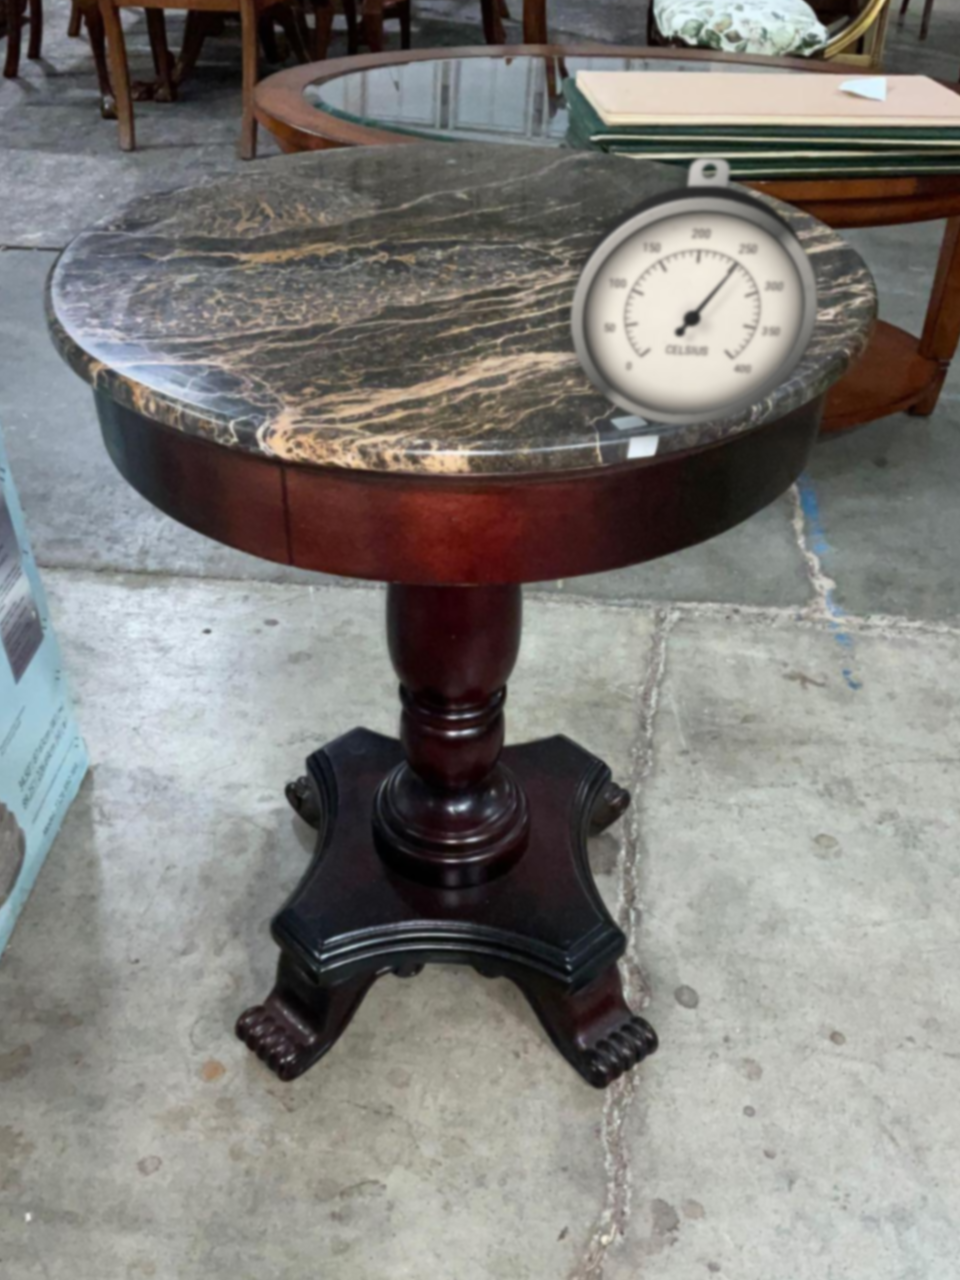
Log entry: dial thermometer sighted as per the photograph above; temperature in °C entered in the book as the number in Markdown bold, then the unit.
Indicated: **250** °C
